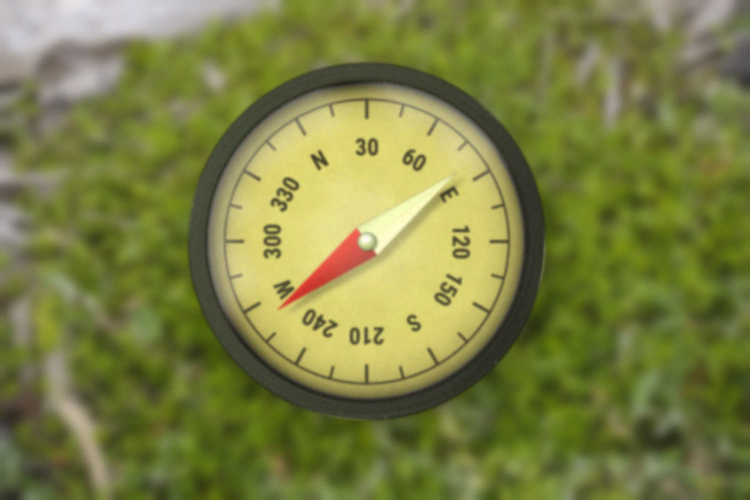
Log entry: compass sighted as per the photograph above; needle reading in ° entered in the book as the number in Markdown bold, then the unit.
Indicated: **262.5** °
